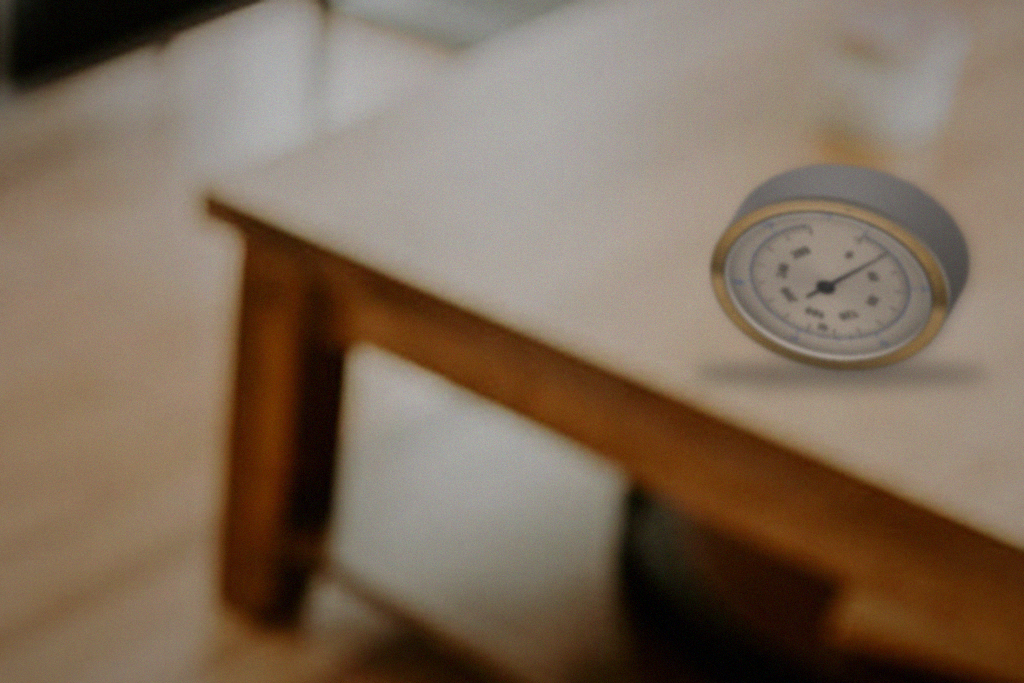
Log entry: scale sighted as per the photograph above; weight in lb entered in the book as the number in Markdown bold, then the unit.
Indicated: **20** lb
